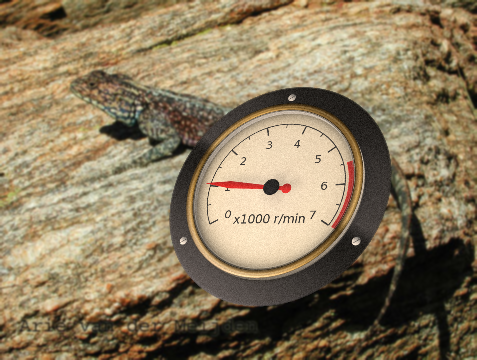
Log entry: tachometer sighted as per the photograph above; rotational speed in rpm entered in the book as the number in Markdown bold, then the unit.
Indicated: **1000** rpm
